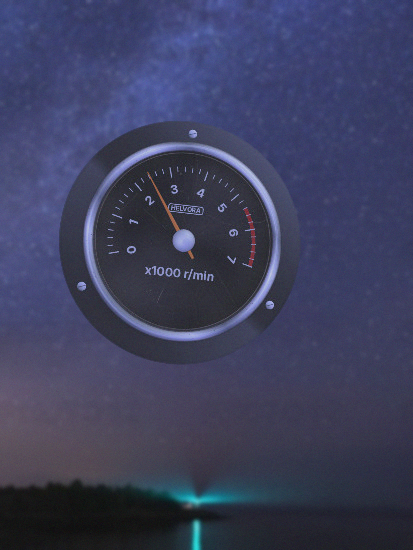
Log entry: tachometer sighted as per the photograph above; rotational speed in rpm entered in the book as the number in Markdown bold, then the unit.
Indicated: **2400** rpm
